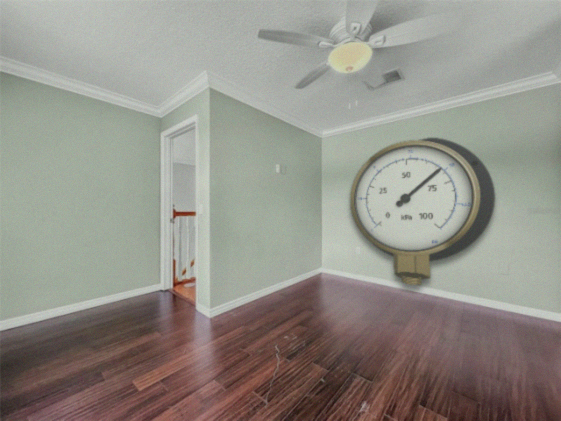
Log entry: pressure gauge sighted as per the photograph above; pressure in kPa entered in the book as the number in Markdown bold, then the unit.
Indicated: **67.5** kPa
